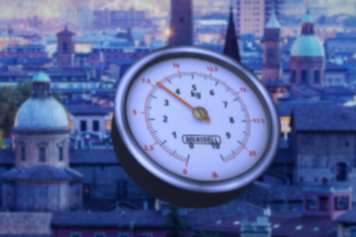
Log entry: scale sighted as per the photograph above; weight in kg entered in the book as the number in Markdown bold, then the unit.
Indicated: **3.5** kg
